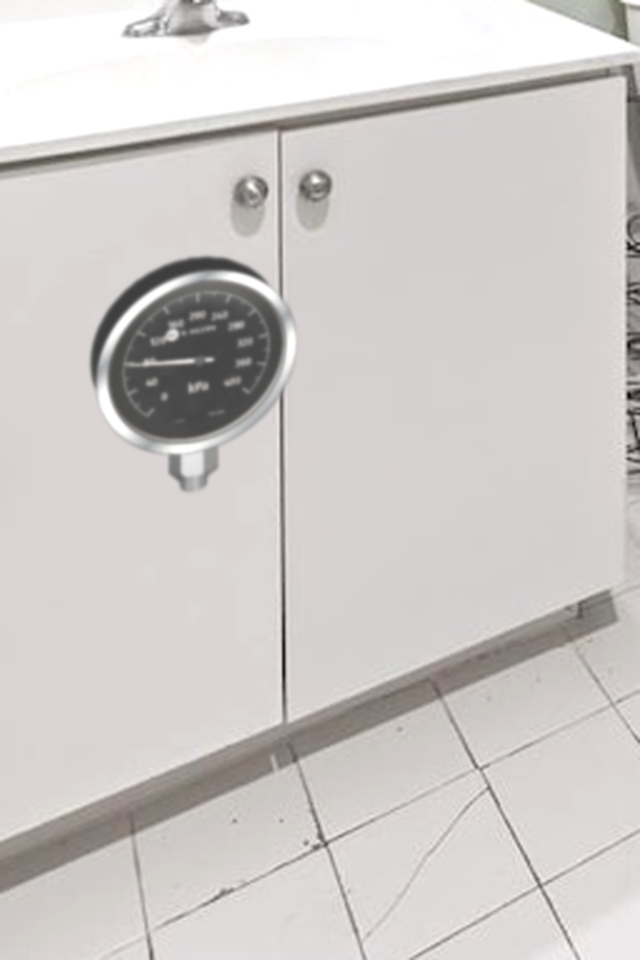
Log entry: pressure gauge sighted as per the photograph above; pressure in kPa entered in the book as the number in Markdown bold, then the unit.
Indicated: **80** kPa
